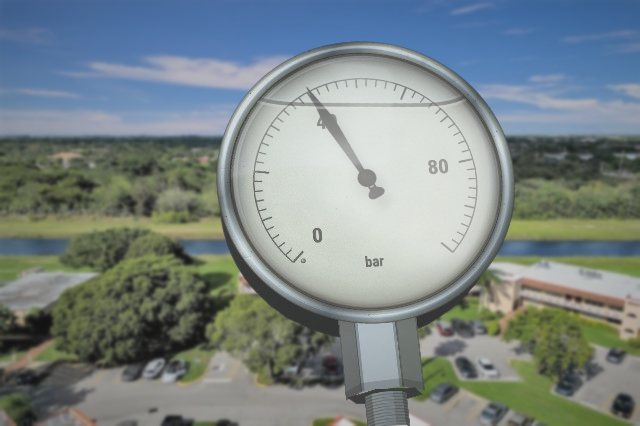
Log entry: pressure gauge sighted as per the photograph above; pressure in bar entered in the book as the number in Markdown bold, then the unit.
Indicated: **40** bar
